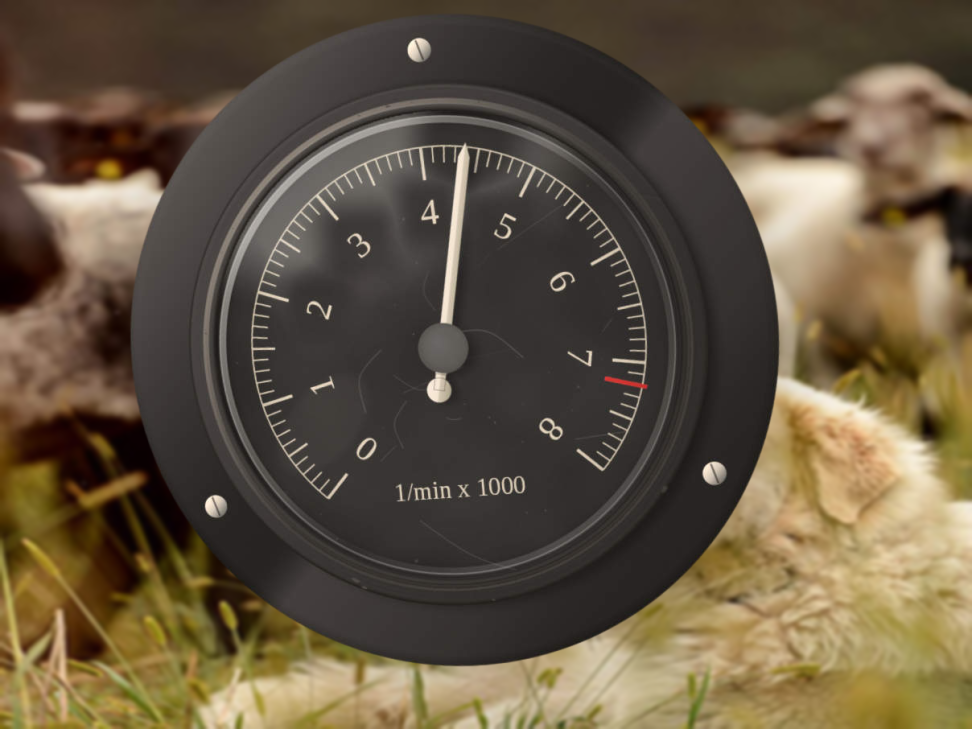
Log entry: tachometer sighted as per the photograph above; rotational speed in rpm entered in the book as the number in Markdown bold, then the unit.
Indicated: **4400** rpm
